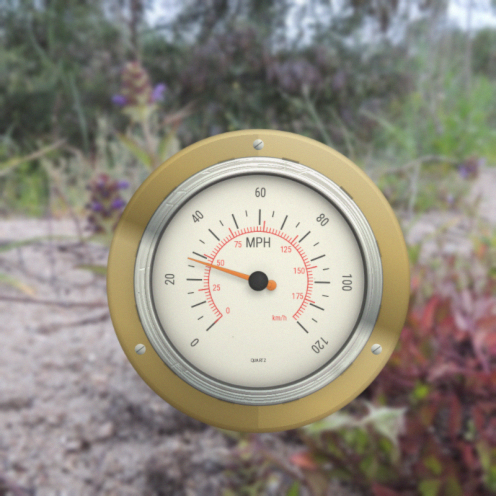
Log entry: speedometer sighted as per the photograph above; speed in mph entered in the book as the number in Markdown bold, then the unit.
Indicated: **27.5** mph
